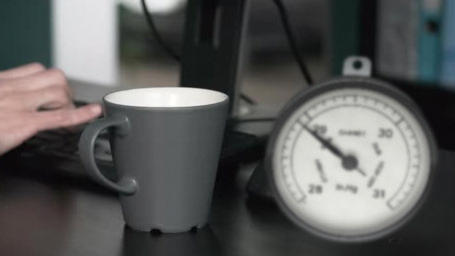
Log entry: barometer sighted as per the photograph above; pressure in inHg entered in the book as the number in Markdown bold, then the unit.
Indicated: **28.9** inHg
